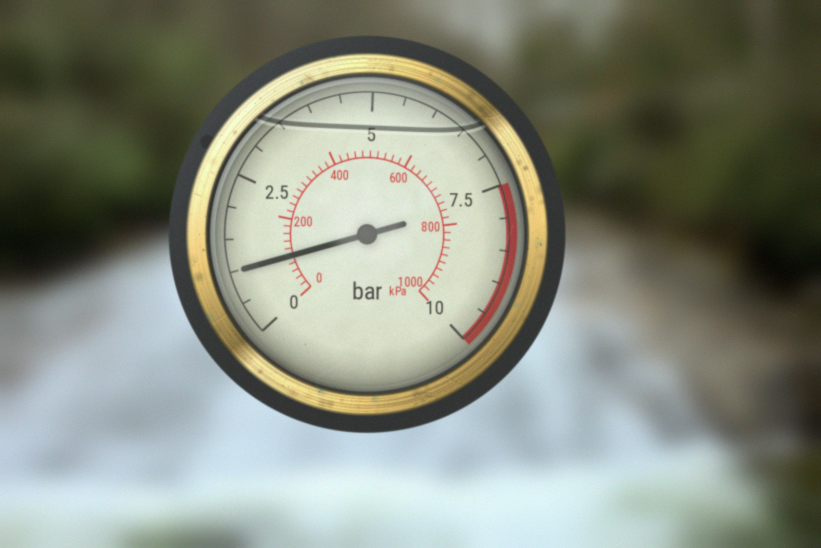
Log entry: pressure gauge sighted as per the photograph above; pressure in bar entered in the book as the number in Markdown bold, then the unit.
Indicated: **1** bar
